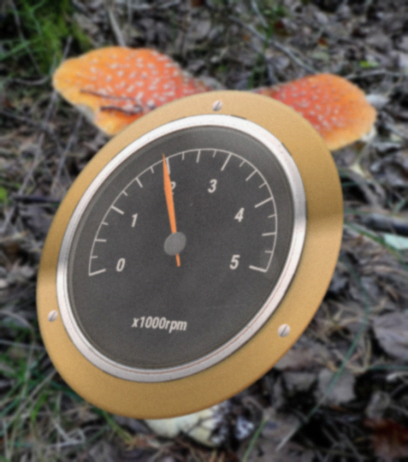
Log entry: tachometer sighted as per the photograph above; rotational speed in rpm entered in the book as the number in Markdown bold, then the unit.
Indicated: **2000** rpm
